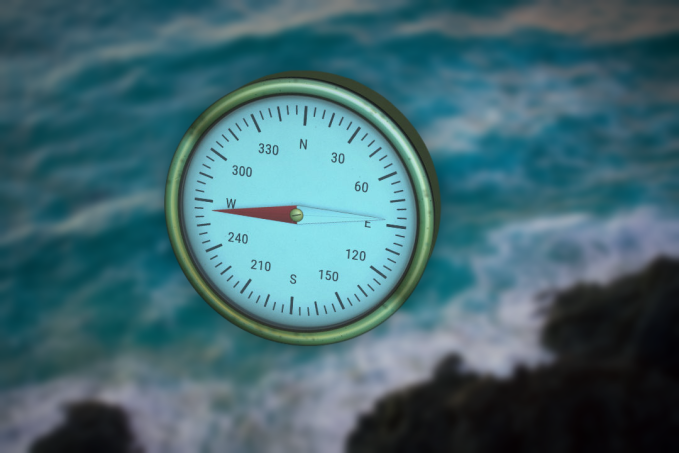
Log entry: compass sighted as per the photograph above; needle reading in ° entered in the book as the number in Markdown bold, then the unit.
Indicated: **265** °
